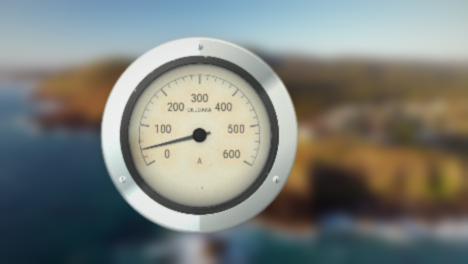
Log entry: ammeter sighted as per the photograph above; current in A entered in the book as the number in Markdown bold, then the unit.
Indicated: **40** A
